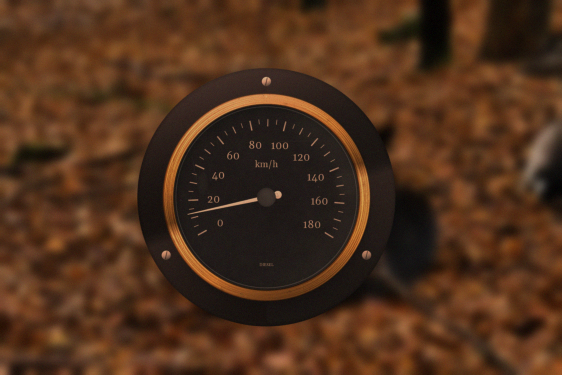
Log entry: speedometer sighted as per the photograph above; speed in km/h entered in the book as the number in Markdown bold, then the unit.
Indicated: **12.5** km/h
